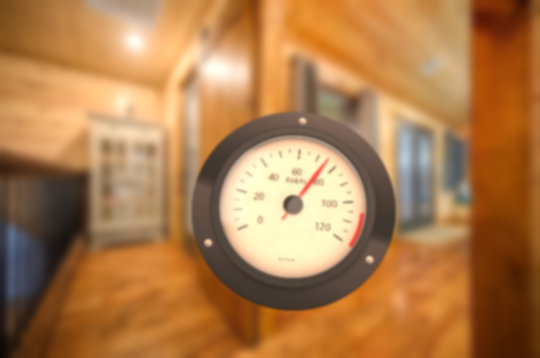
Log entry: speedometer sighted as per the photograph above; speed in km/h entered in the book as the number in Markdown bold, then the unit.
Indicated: **75** km/h
